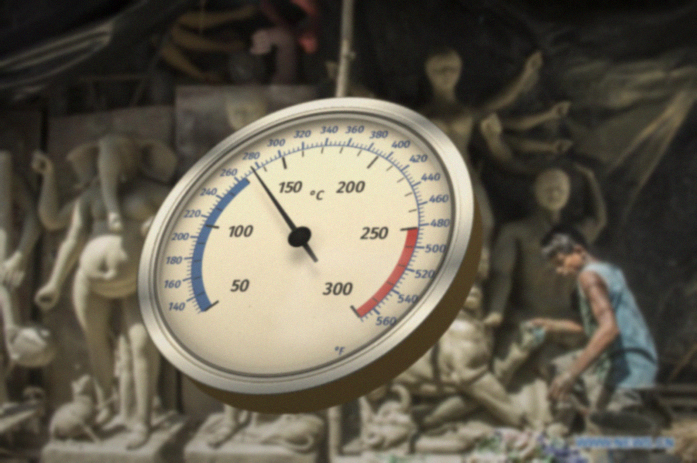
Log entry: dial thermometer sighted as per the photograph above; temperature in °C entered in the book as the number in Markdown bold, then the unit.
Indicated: **135** °C
